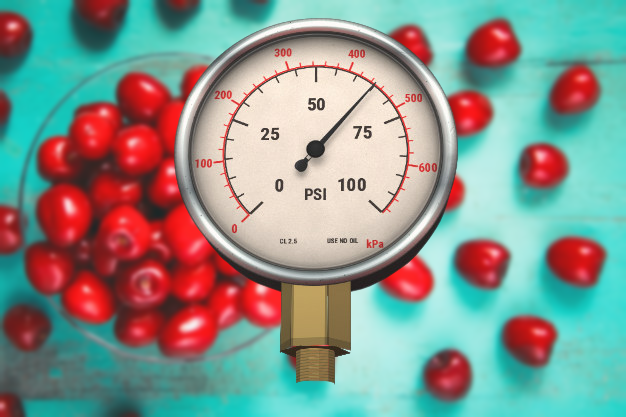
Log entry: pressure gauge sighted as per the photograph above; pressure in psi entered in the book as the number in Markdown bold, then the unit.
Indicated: **65** psi
